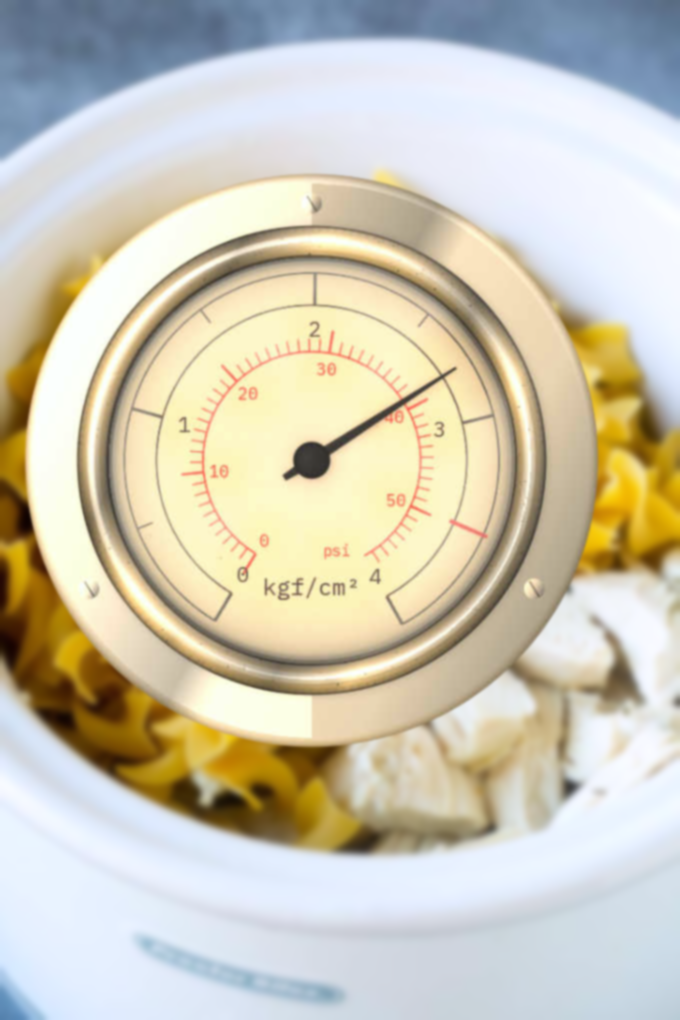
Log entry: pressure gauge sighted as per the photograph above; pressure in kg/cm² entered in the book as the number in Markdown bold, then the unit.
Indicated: **2.75** kg/cm²
